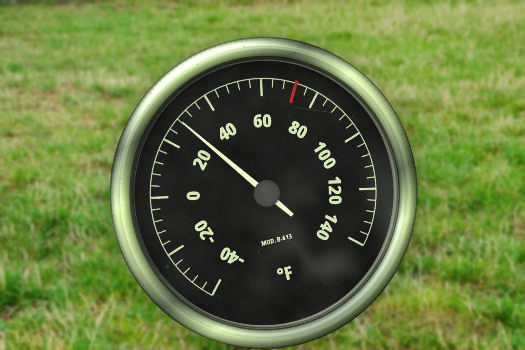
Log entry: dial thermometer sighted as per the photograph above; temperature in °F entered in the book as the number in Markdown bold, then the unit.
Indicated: **28** °F
